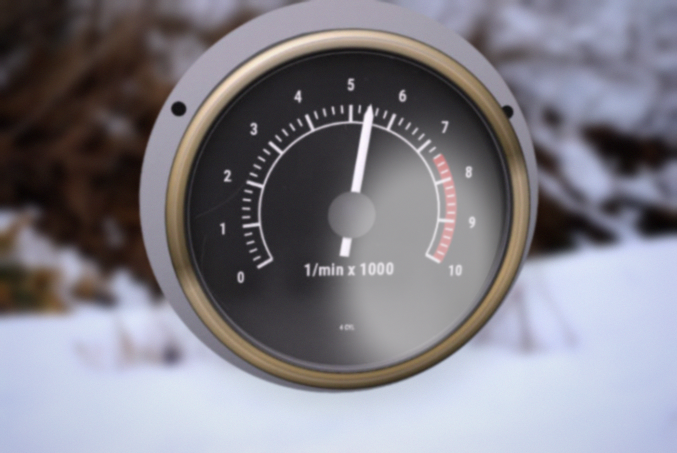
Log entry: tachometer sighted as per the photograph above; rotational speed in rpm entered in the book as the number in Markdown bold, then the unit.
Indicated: **5400** rpm
